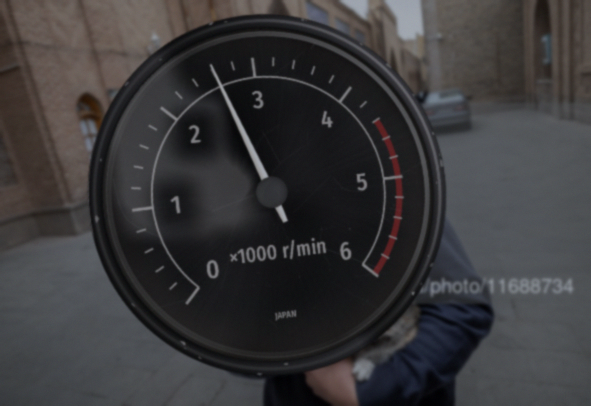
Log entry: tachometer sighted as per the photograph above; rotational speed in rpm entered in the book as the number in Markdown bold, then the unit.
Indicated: **2600** rpm
